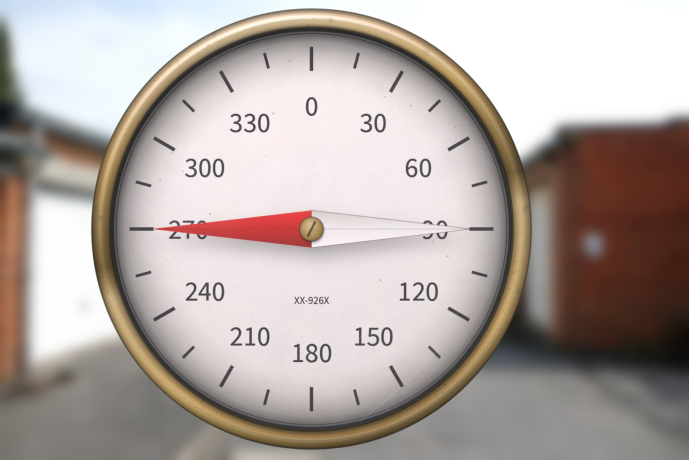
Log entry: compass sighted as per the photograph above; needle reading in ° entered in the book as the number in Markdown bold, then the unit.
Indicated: **270** °
